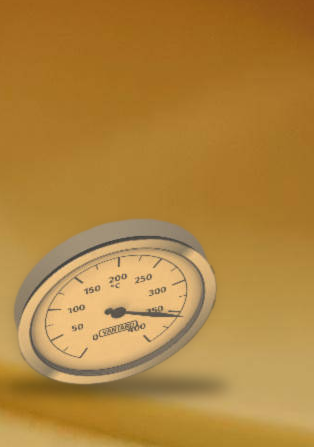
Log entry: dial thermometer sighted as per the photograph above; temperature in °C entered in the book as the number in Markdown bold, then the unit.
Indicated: **350** °C
